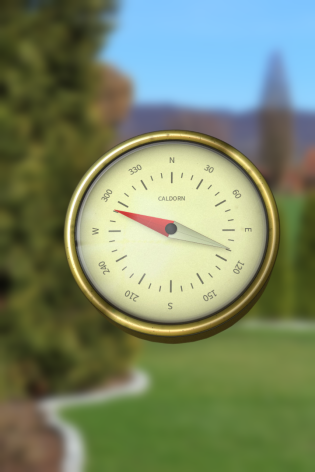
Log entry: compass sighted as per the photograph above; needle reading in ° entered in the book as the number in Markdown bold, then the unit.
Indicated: **290** °
